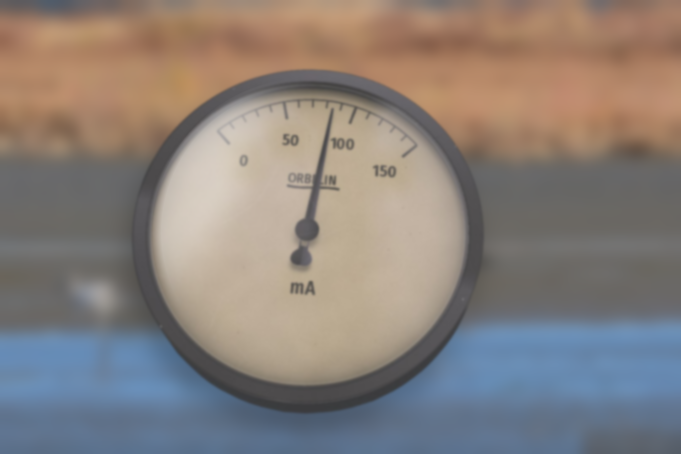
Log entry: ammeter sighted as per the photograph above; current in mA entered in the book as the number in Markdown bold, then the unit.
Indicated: **85** mA
